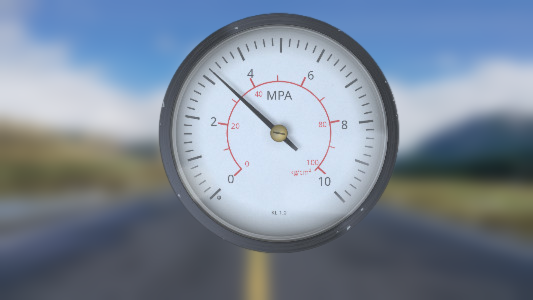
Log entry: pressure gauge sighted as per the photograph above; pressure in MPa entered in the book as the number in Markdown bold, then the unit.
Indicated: **3.2** MPa
